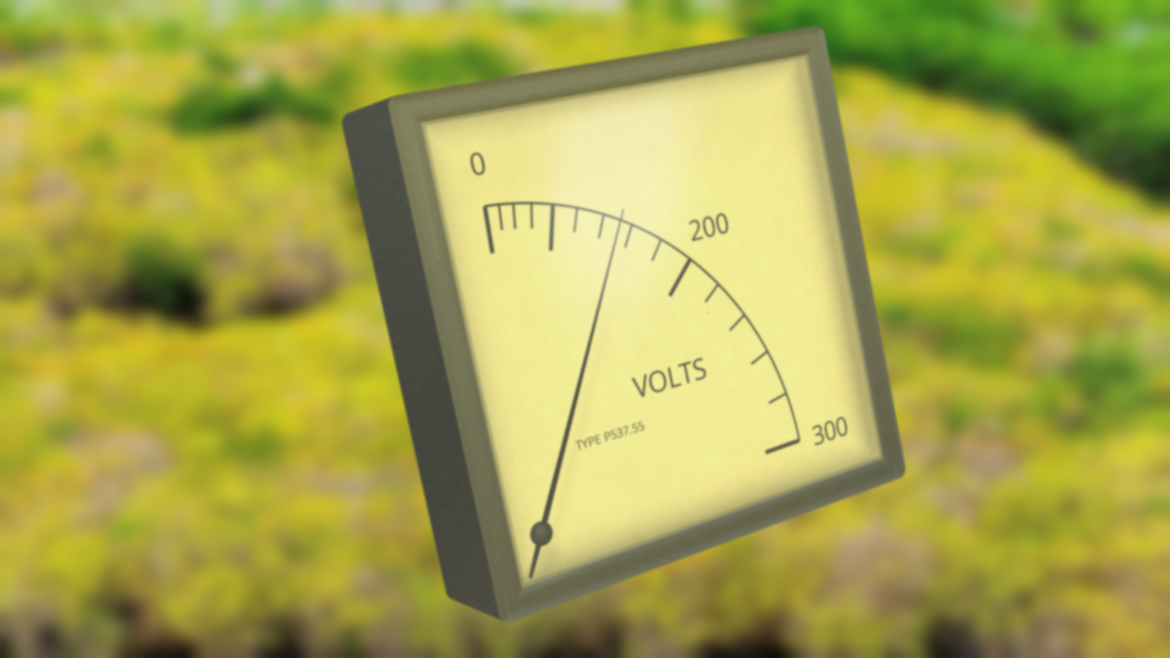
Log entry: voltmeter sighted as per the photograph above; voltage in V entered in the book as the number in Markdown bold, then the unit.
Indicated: **150** V
